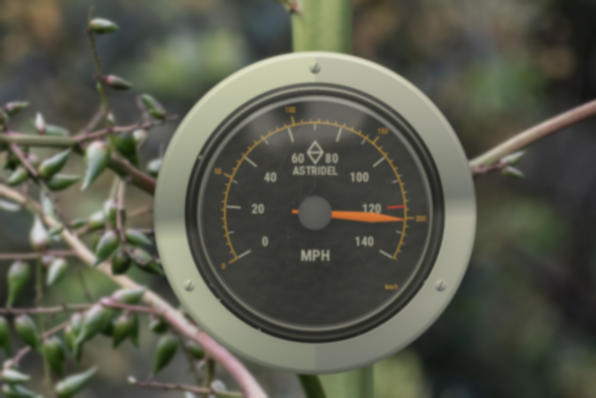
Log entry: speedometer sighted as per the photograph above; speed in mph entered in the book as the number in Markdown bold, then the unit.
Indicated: **125** mph
